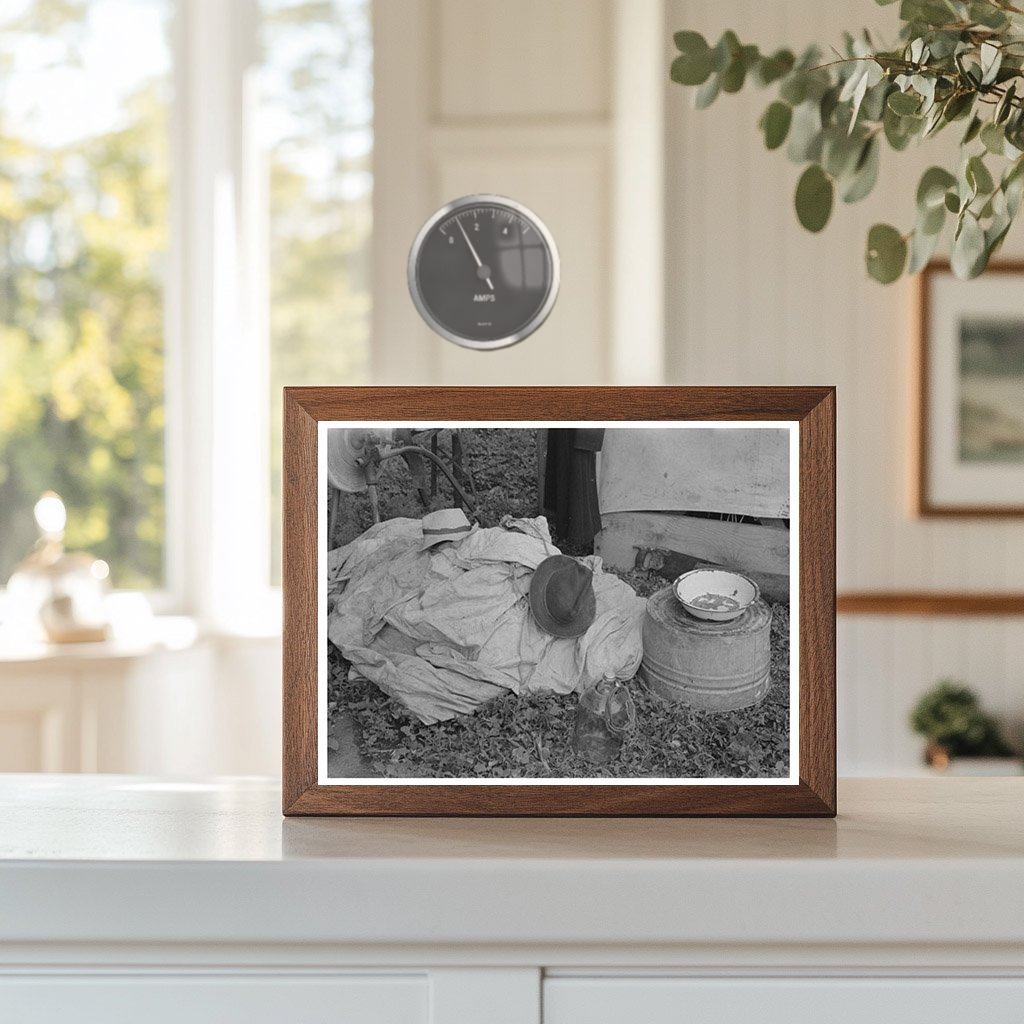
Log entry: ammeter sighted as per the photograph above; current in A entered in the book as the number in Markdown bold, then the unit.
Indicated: **1** A
